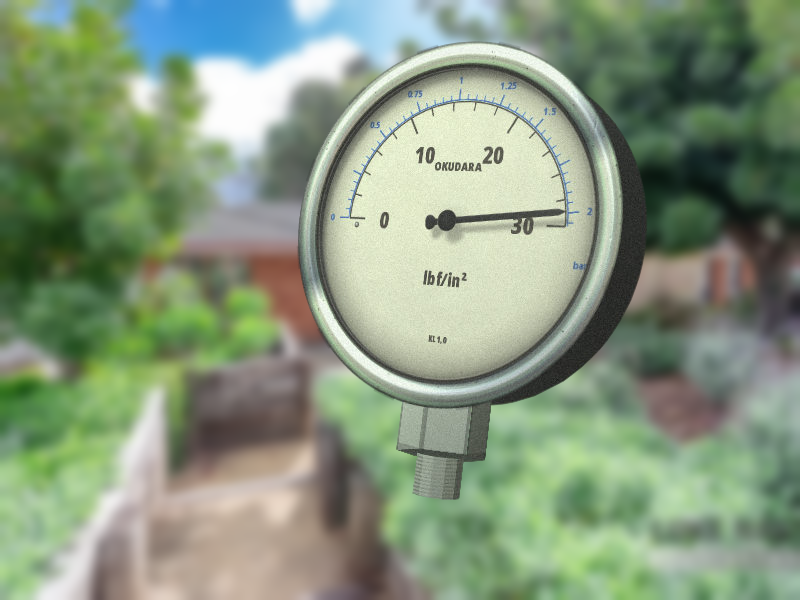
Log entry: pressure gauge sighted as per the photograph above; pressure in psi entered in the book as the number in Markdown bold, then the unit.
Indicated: **29** psi
